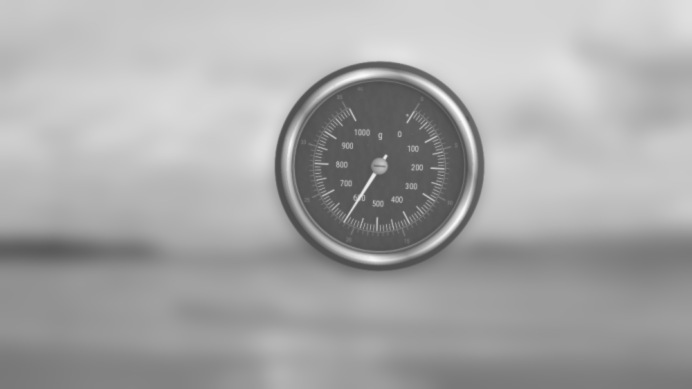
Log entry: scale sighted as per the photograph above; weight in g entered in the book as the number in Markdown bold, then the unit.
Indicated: **600** g
